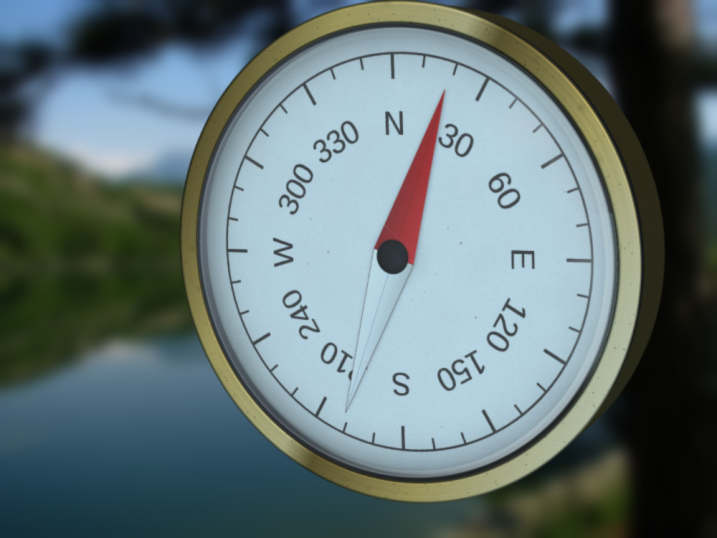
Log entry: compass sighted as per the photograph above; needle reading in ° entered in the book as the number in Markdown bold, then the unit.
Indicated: **20** °
